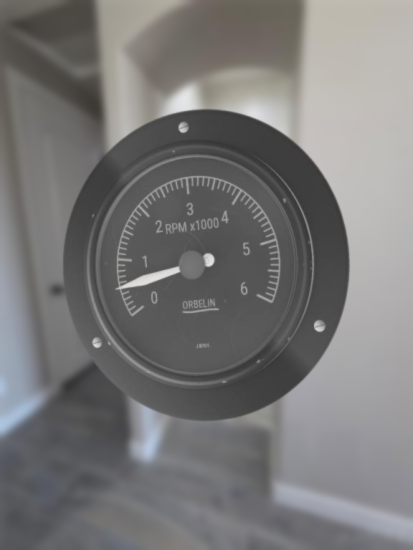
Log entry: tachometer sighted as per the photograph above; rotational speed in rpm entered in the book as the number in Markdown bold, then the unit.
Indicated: **500** rpm
